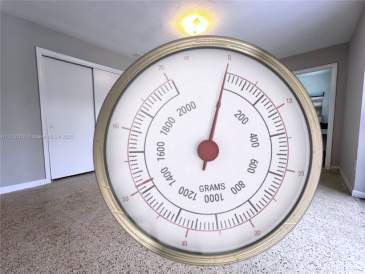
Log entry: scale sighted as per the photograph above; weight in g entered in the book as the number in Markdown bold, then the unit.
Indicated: **0** g
